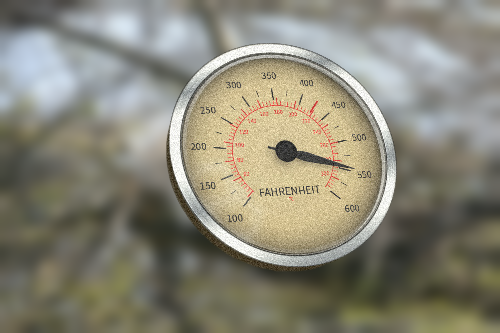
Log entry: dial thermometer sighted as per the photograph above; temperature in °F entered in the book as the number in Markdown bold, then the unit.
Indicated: **550** °F
